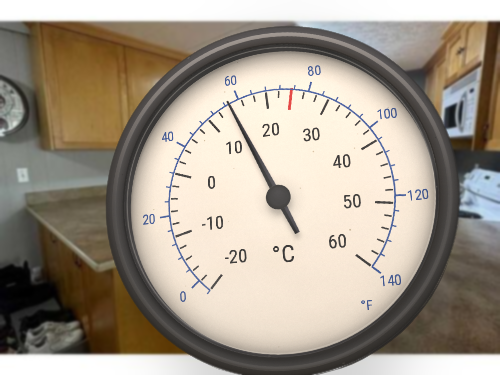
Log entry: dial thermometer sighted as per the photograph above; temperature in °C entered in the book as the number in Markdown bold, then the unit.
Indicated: **14** °C
